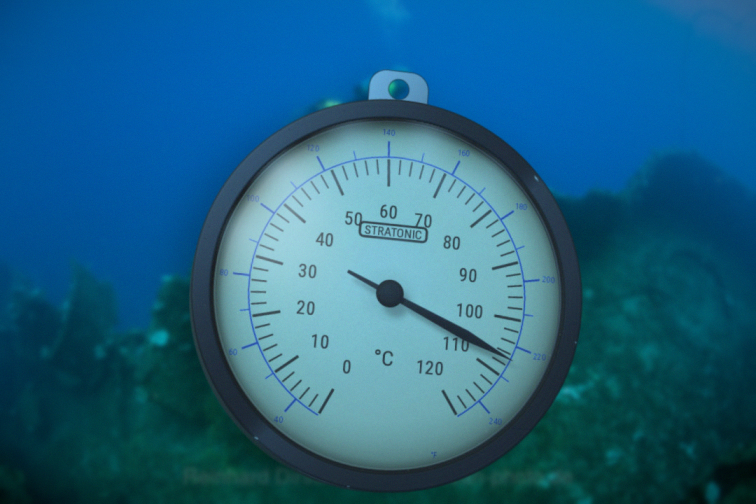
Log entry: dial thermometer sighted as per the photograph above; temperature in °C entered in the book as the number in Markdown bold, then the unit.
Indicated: **107** °C
